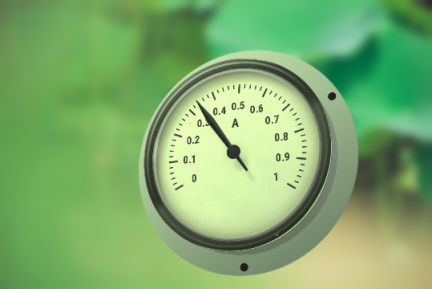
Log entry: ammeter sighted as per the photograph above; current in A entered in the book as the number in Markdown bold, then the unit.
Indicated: **0.34** A
